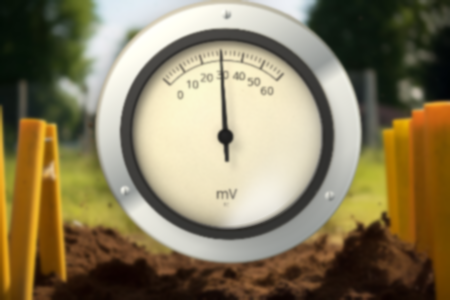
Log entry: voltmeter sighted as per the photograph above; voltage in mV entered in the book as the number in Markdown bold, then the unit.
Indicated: **30** mV
